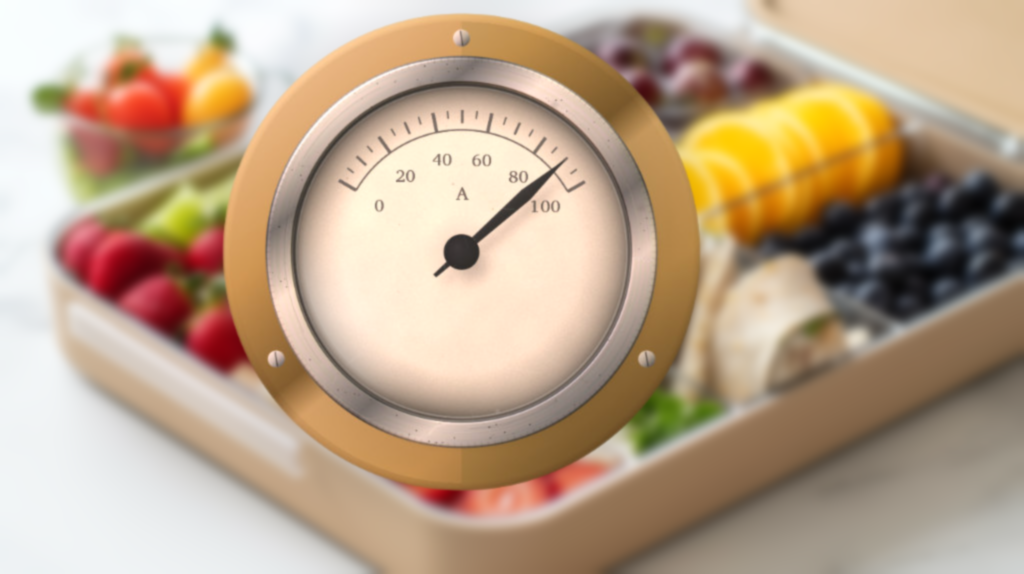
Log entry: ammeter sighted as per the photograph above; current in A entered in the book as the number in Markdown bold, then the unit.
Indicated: **90** A
